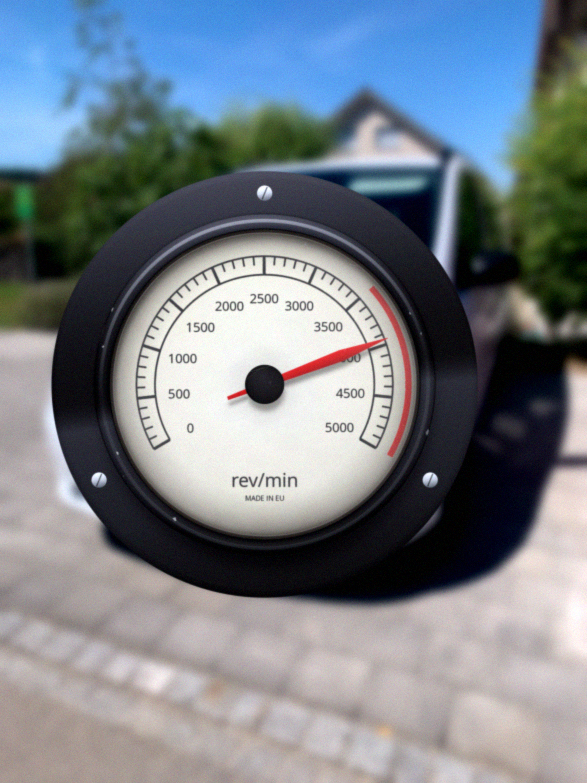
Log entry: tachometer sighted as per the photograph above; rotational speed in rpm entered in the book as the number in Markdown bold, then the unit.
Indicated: **3950** rpm
